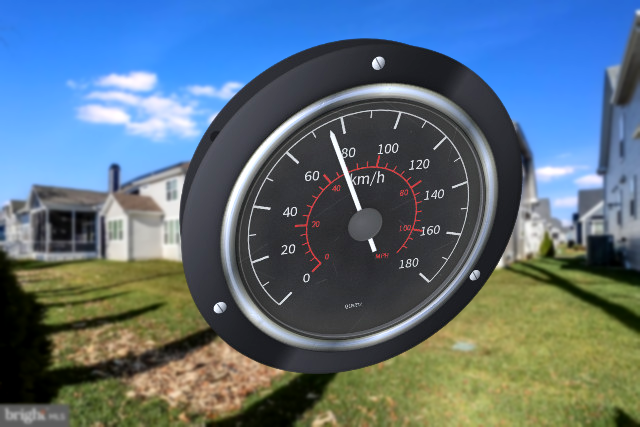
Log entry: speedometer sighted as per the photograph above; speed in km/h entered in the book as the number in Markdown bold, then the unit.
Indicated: **75** km/h
